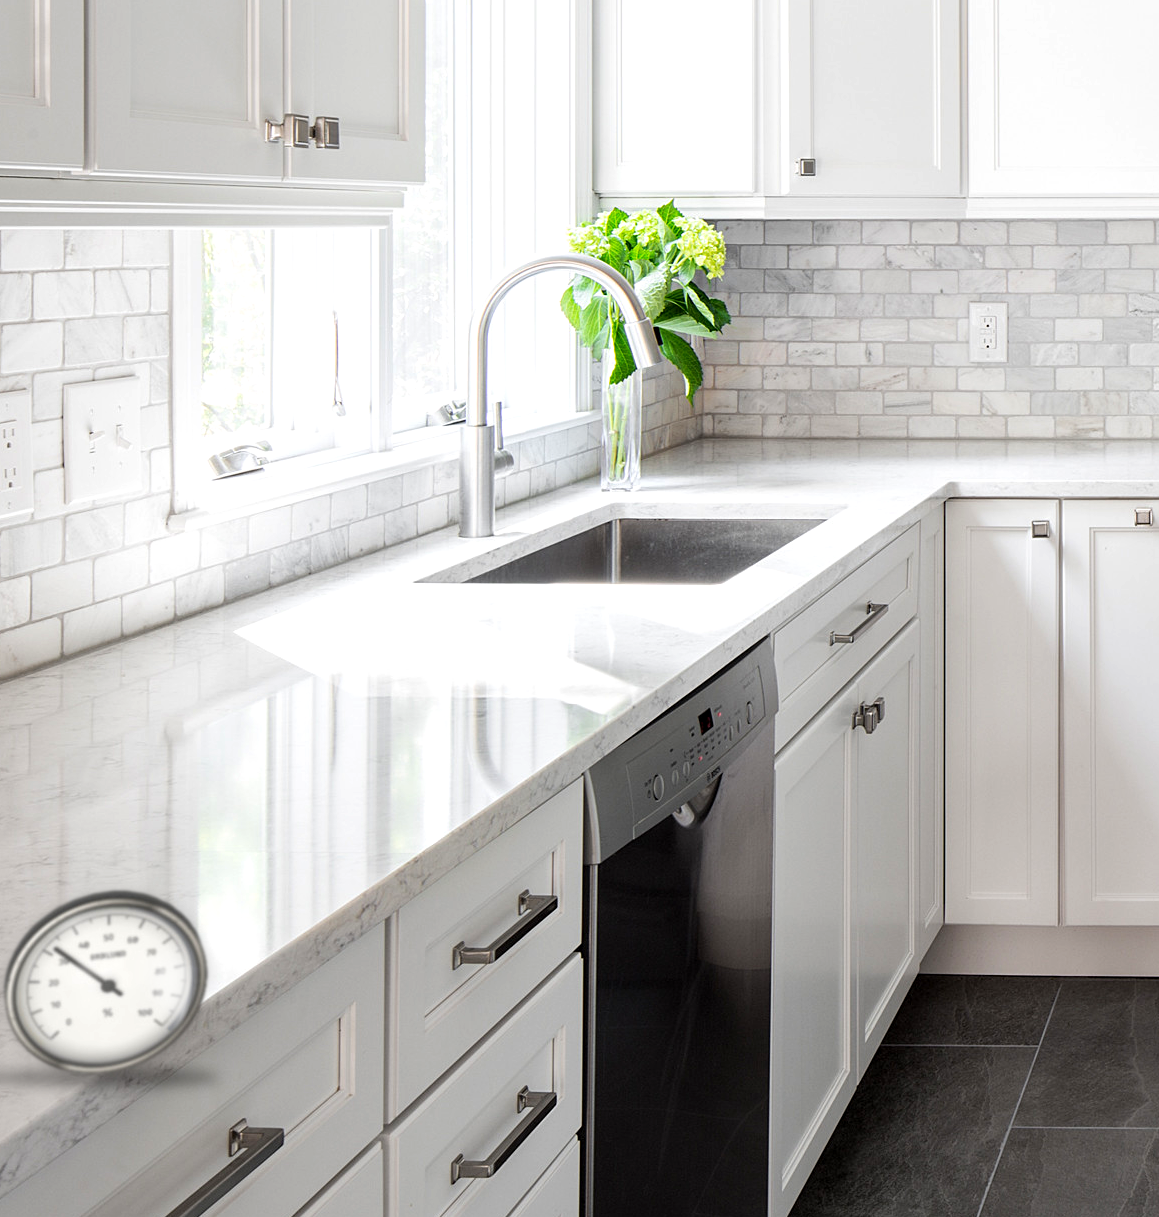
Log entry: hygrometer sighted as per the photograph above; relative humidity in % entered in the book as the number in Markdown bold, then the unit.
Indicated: **32.5** %
